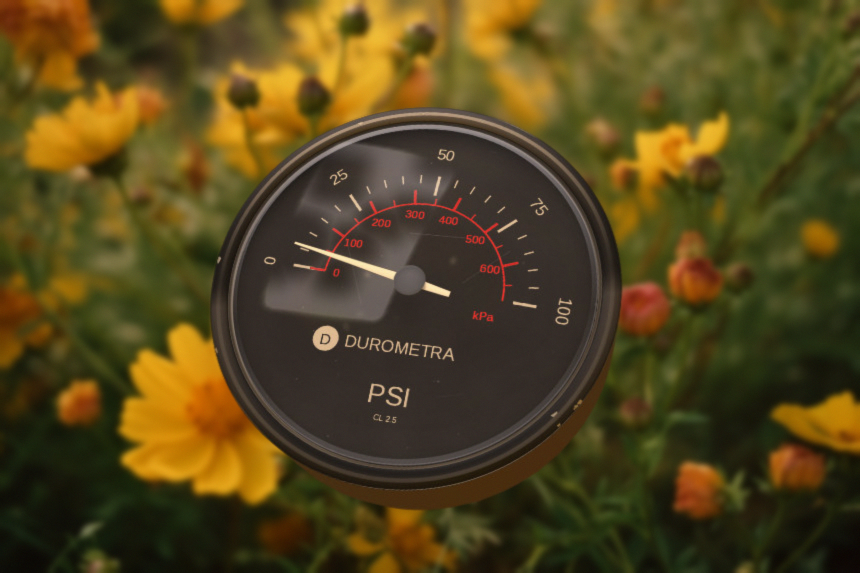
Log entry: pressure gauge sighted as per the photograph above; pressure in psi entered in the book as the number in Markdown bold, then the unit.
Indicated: **5** psi
